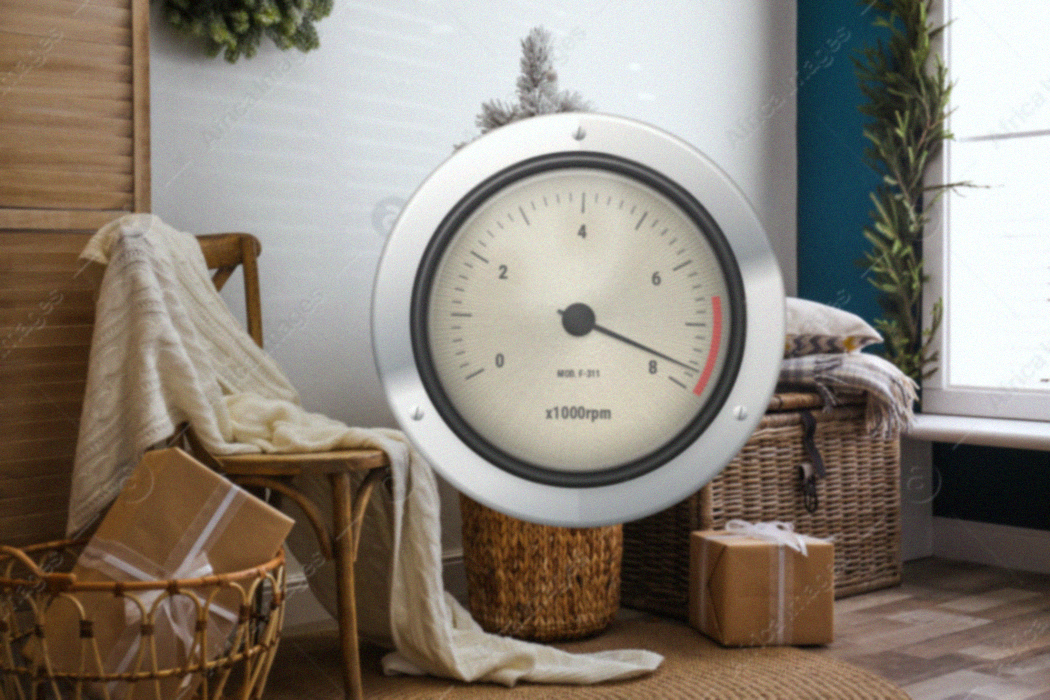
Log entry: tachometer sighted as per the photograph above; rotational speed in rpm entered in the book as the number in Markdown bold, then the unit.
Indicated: **7700** rpm
